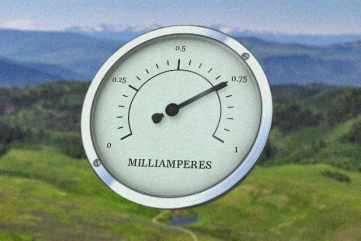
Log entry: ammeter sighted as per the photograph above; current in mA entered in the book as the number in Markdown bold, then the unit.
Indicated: **0.75** mA
